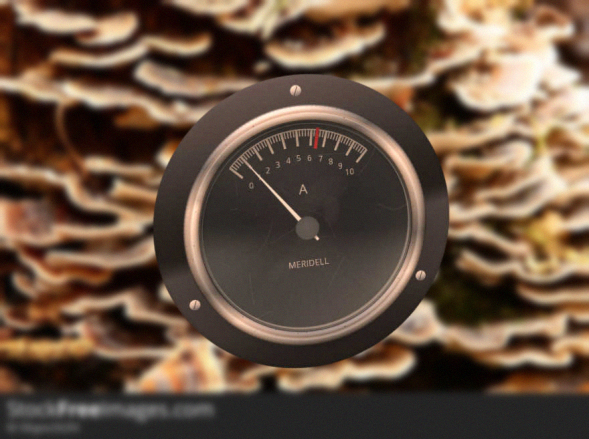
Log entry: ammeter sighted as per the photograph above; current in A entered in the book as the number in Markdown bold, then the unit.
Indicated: **1** A
